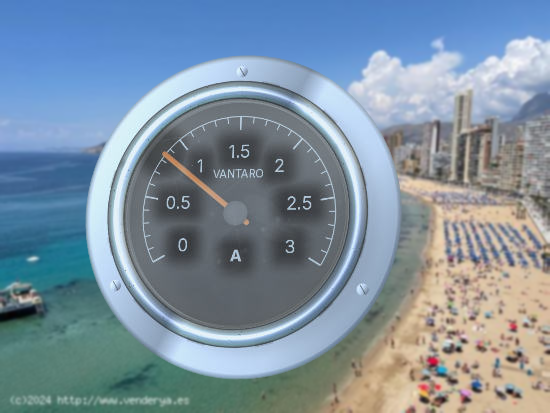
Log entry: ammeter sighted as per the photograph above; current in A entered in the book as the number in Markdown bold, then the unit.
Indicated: **0.85** A
